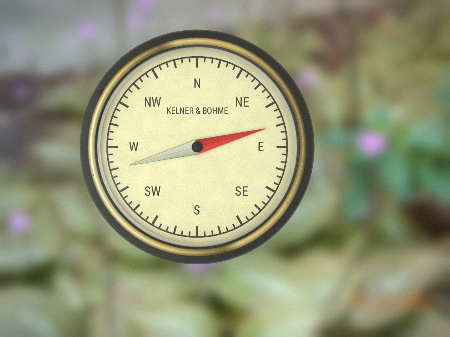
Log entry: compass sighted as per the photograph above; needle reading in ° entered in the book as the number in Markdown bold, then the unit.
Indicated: **75** °
